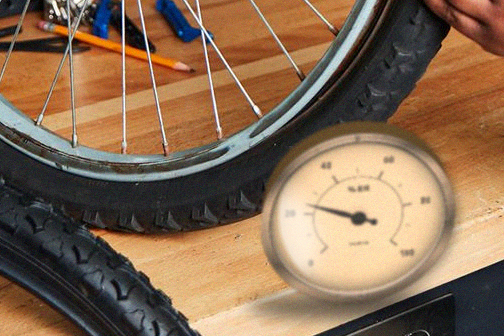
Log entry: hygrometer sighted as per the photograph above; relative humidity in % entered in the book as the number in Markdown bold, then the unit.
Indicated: **25** %
